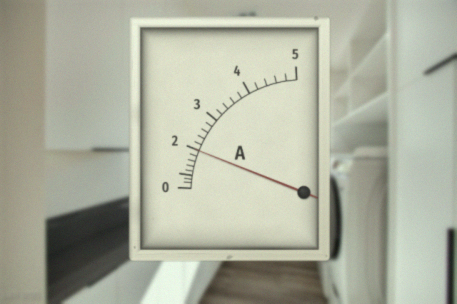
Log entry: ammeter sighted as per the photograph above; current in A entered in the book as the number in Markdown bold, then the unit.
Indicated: **2** A
